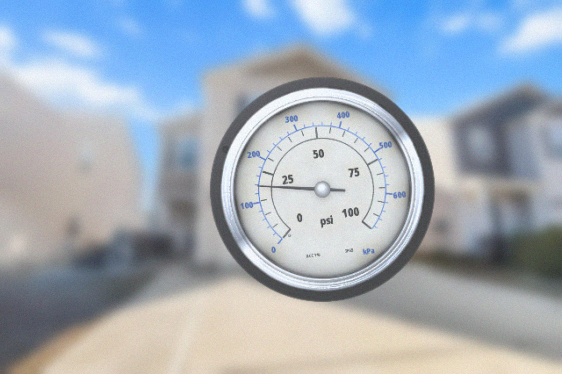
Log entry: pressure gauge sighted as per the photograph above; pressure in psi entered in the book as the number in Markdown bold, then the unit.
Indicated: **20** psi
